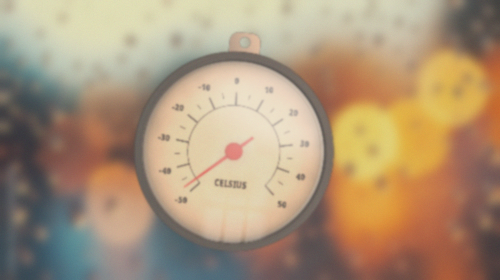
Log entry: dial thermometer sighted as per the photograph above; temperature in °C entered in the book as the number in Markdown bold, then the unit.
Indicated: **-47.5** °C
